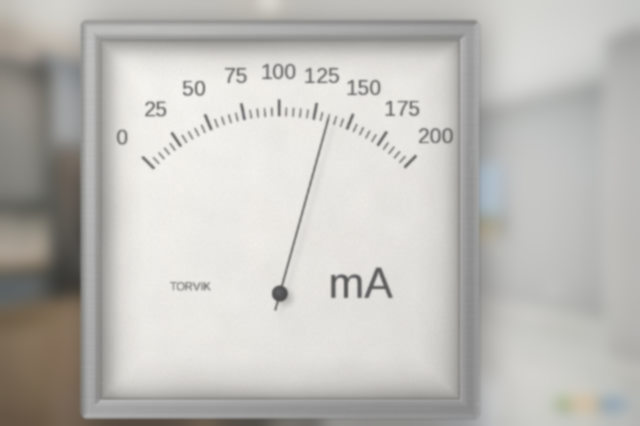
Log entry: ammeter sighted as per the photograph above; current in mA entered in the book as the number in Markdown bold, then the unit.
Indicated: **135** mA
